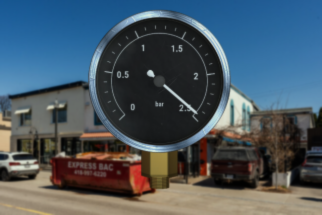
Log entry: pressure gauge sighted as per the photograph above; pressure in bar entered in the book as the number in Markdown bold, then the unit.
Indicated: **2.45** bar
